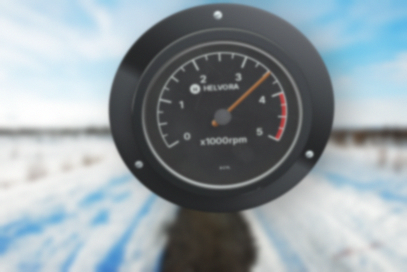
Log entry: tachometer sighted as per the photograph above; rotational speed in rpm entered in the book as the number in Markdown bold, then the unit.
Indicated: **3500** rpm
